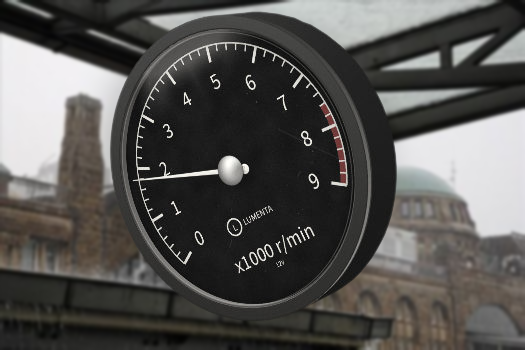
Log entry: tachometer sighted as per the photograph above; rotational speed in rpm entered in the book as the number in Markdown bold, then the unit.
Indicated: **1800** rpm
